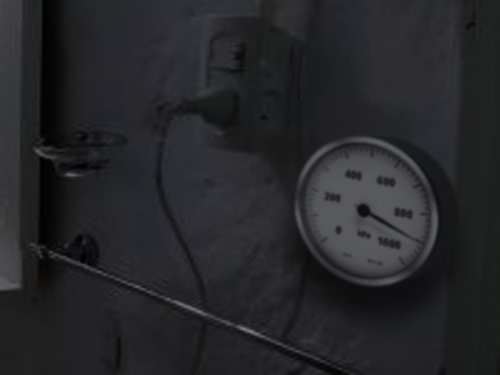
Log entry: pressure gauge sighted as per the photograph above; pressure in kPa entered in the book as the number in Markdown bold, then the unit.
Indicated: **900** kPa
